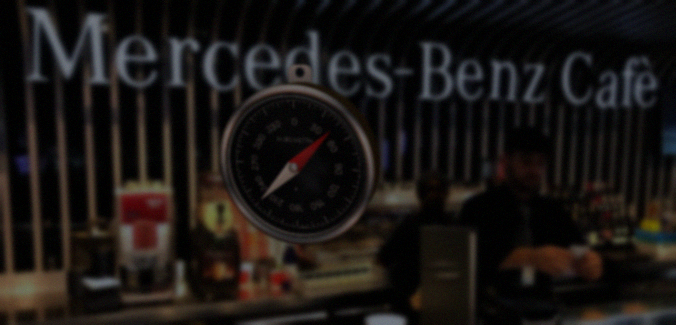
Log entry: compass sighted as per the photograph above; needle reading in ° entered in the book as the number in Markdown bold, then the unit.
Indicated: **45** °
